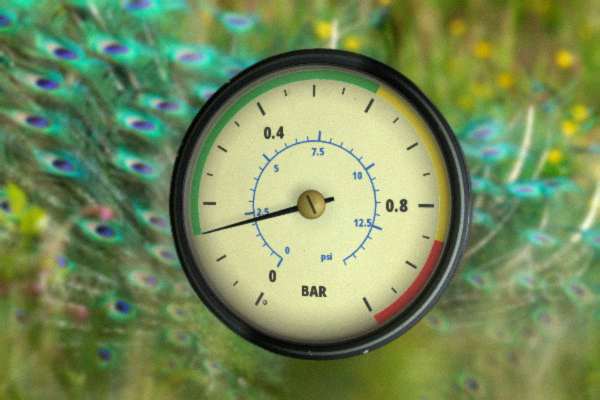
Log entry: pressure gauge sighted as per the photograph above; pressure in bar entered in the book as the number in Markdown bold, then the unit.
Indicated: **0.15** bar
